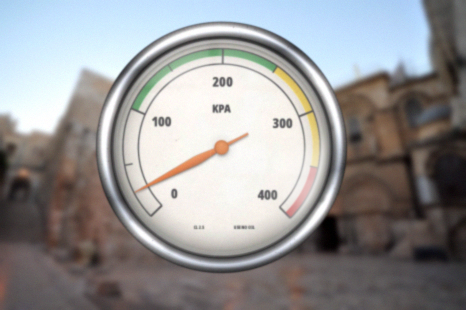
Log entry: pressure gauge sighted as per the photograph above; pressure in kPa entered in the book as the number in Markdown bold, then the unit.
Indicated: **25** kPa
